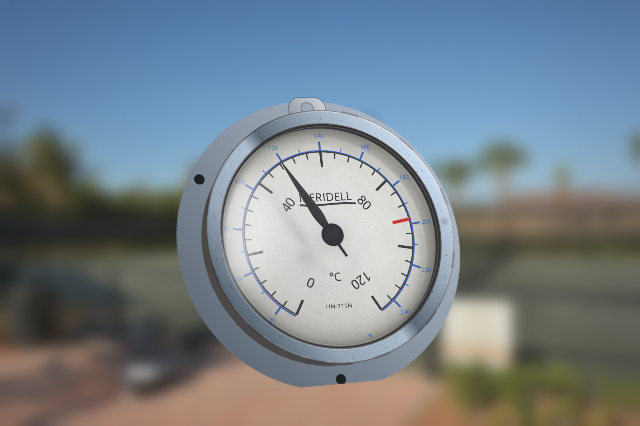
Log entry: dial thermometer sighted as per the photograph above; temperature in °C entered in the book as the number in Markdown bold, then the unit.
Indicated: **48** °C
